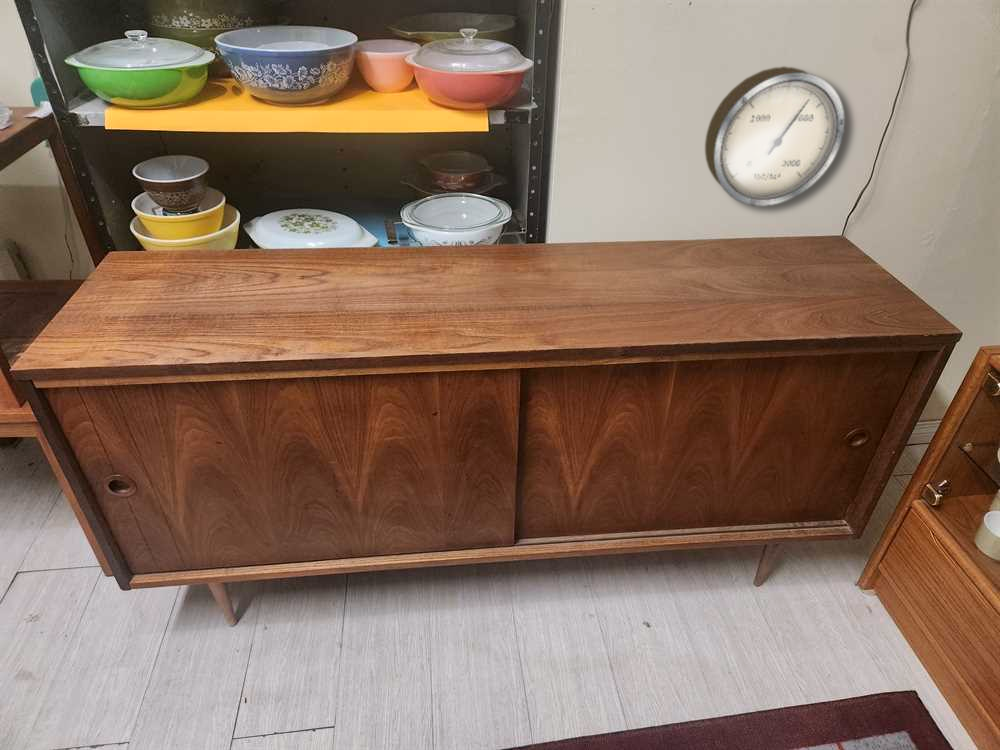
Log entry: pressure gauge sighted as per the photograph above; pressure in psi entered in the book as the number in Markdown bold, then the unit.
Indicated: **1800** psi
